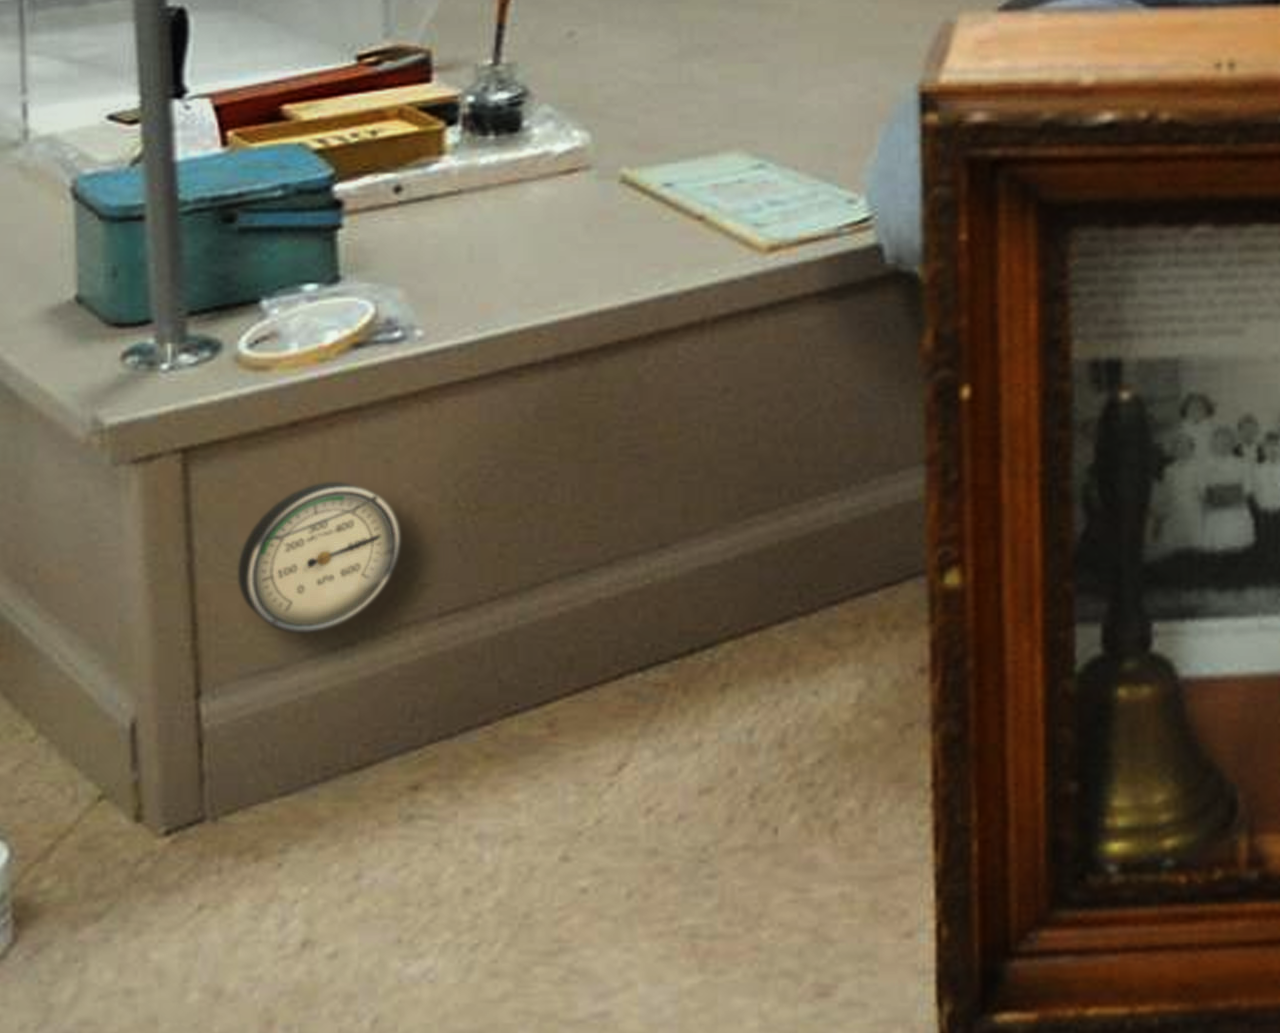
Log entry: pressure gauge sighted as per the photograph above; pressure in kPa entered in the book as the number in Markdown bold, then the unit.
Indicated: **500** kPa
